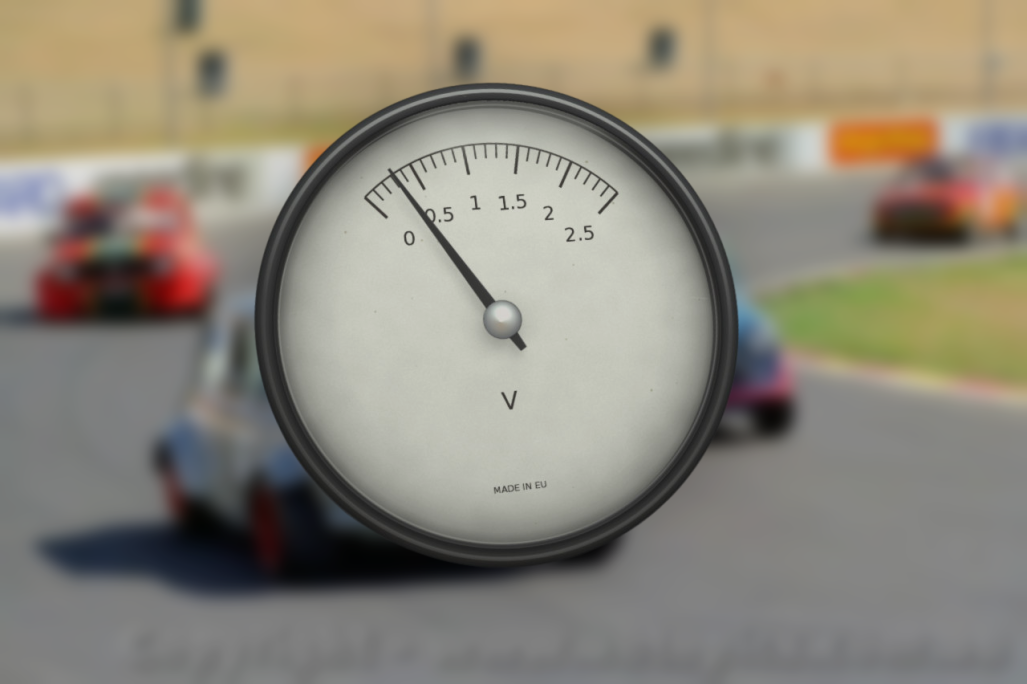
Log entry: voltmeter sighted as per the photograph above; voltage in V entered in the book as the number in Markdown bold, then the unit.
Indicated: **0.3** V
